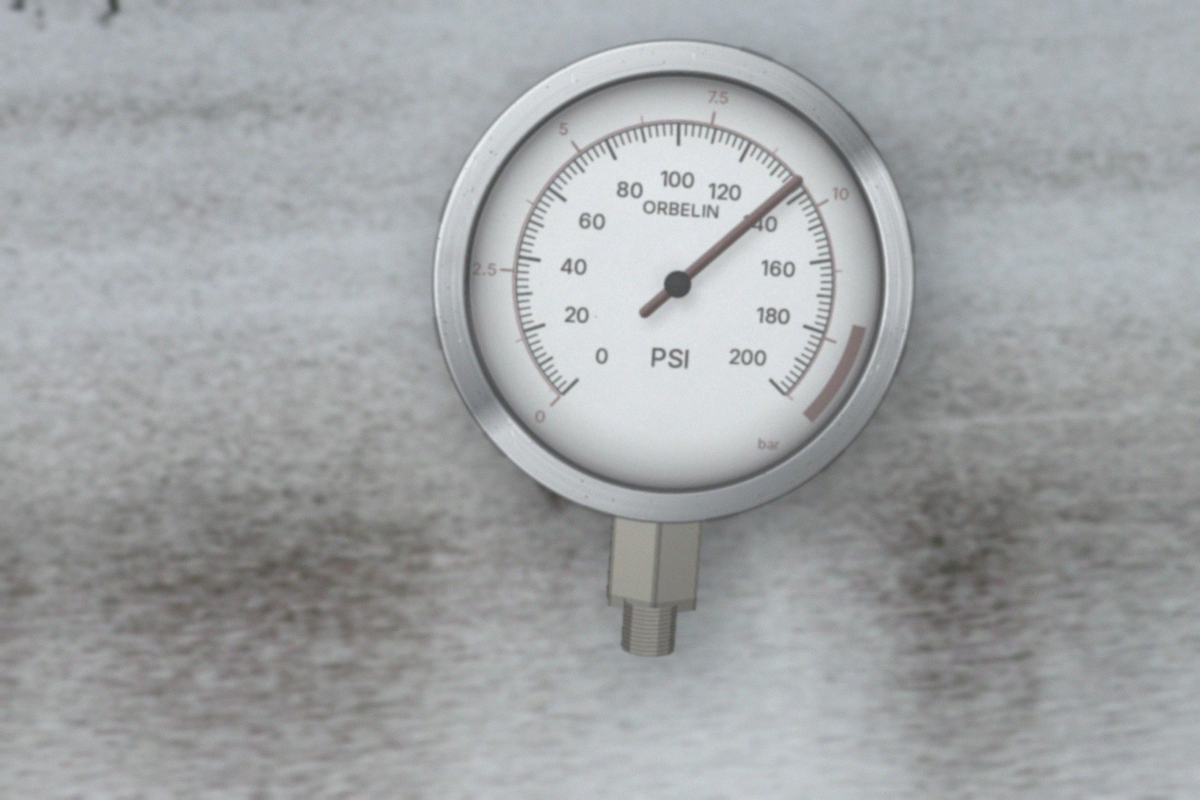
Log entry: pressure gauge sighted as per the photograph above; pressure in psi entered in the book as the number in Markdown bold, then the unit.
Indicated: **136** psi
